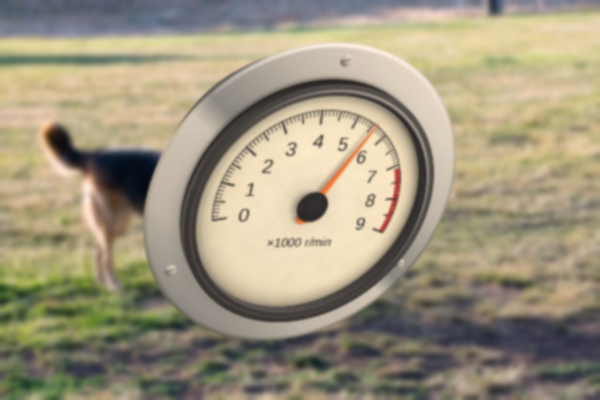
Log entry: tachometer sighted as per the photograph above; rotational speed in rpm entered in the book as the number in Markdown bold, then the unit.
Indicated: **5500** rpm
